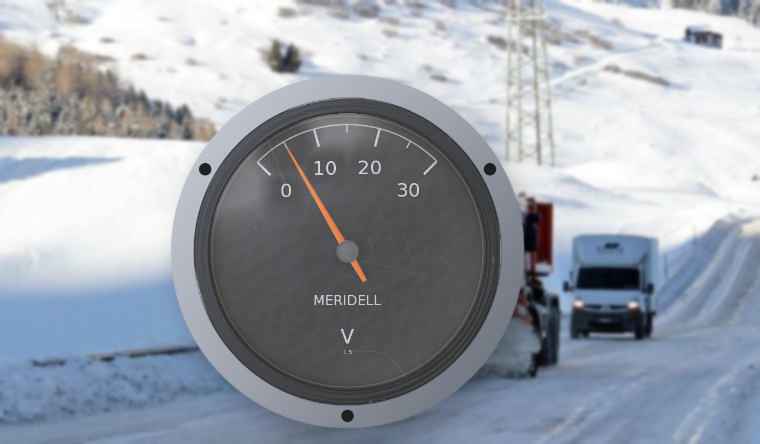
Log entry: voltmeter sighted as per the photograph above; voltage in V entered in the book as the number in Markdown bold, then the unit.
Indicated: **5** V
